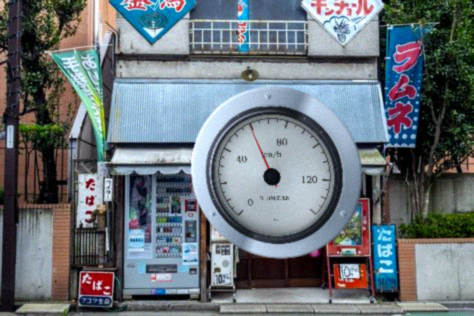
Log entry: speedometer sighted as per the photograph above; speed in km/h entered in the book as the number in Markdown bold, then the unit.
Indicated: **60** km/h
